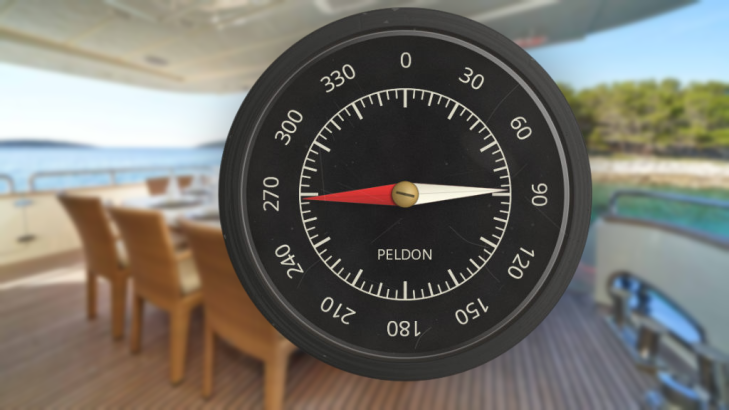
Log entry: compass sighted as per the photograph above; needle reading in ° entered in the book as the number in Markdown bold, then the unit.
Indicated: **267.5** °
